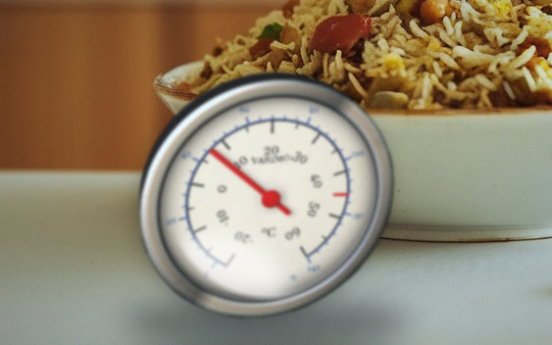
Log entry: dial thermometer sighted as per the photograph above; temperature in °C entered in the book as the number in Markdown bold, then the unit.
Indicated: **7.5** °C
